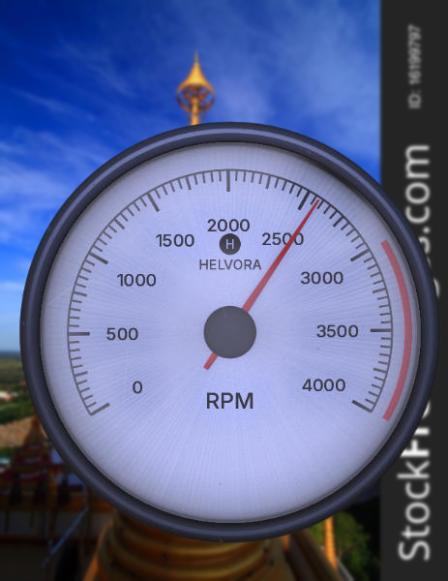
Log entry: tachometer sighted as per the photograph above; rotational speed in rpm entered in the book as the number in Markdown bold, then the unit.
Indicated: **2575** rpm
